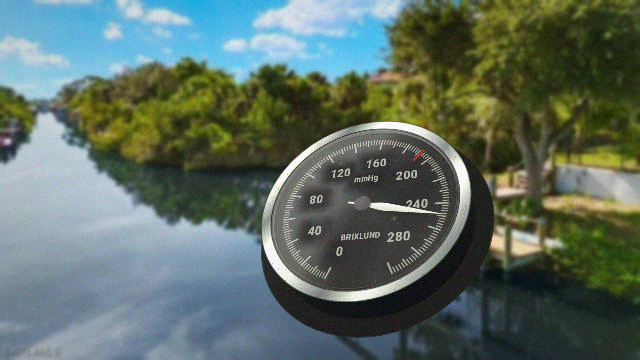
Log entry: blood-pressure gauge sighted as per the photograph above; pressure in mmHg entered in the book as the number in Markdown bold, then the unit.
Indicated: **250** mmHg
